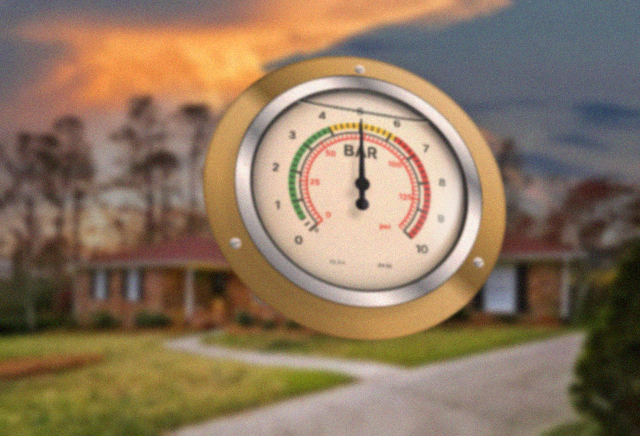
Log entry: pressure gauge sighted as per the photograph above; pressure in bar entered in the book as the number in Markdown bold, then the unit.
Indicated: **5** bar
